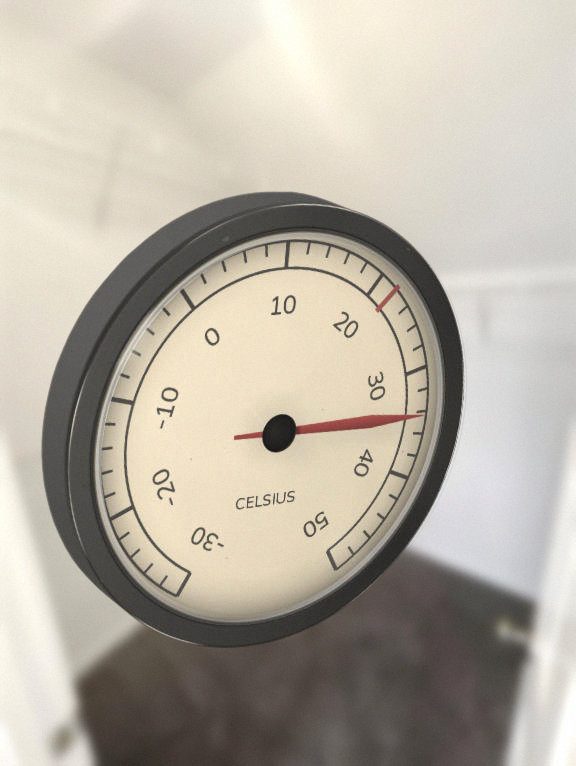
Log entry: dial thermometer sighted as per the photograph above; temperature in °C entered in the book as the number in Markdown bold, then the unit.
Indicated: **34** °C
